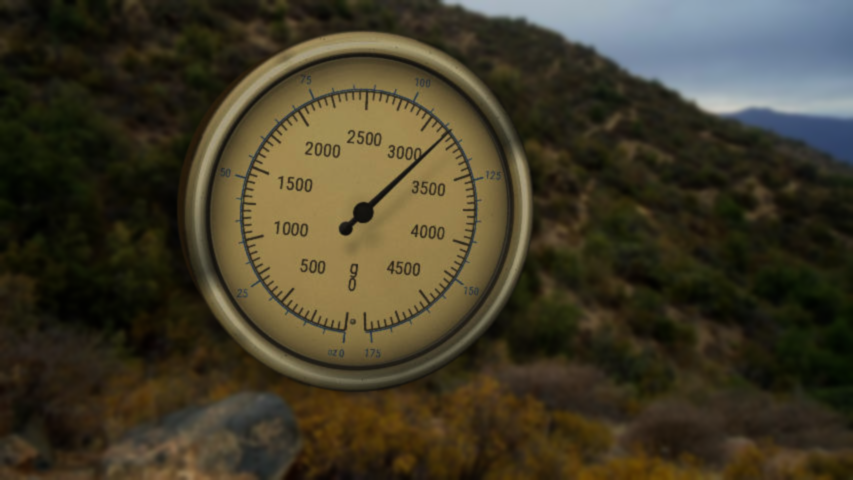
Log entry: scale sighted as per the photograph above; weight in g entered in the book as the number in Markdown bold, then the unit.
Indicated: **3150** g
